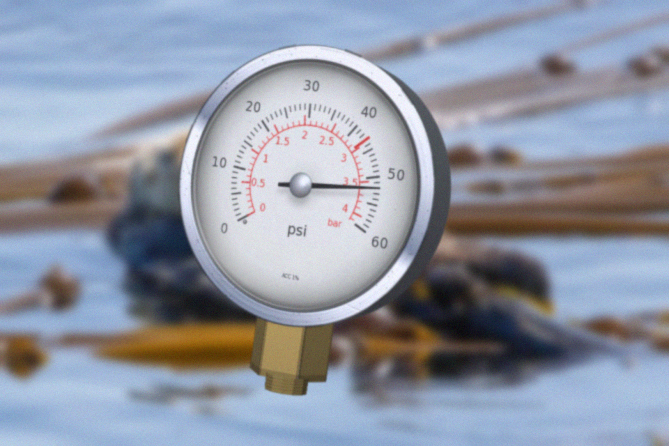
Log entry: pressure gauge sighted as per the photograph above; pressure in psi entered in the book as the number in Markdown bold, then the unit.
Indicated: **52** psi
